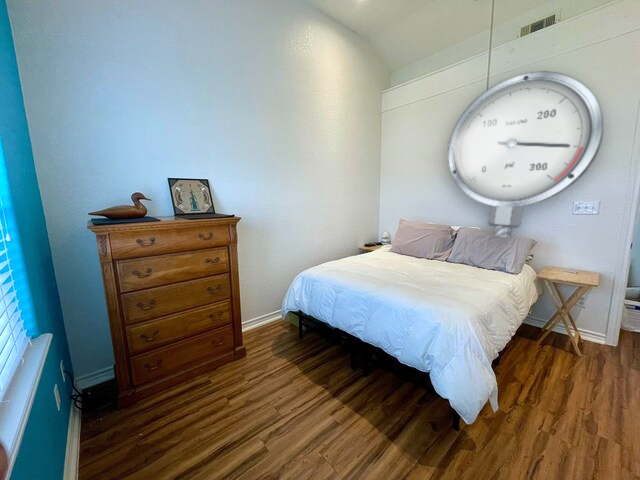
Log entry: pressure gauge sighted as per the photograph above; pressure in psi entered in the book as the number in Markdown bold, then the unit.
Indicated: **260** psi
